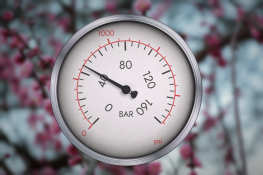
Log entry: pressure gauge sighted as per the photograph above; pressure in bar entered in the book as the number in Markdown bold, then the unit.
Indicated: **45** bar
